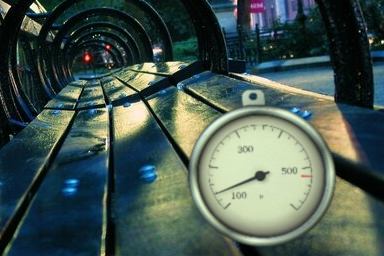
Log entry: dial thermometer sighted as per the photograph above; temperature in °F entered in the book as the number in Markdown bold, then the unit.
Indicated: **140** °F
